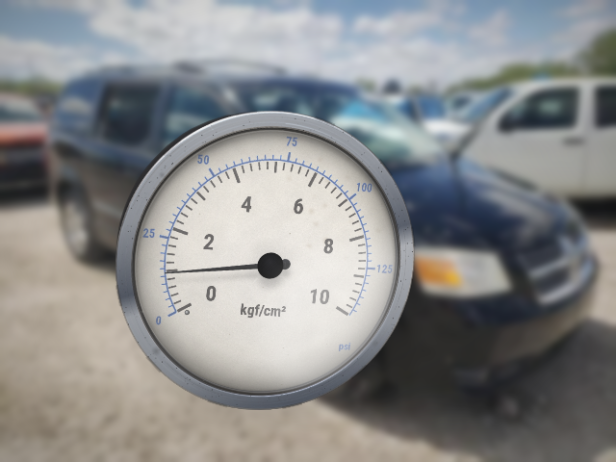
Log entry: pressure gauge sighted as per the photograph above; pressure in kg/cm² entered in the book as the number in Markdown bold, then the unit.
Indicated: **1** kg/cm²
